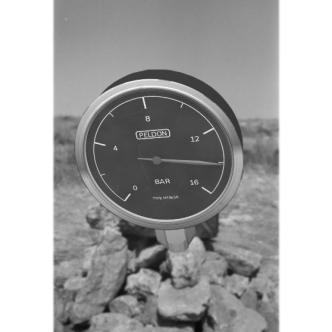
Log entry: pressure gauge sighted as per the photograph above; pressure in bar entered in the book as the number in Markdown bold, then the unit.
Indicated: **14** bar
